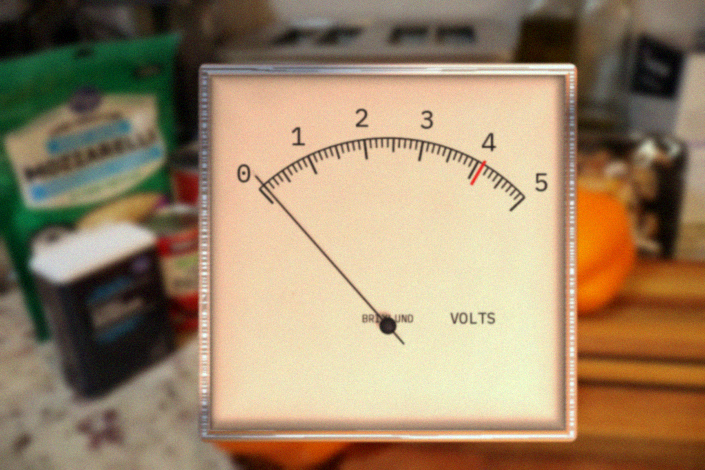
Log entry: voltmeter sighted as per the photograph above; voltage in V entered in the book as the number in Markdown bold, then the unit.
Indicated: **0.1** V
